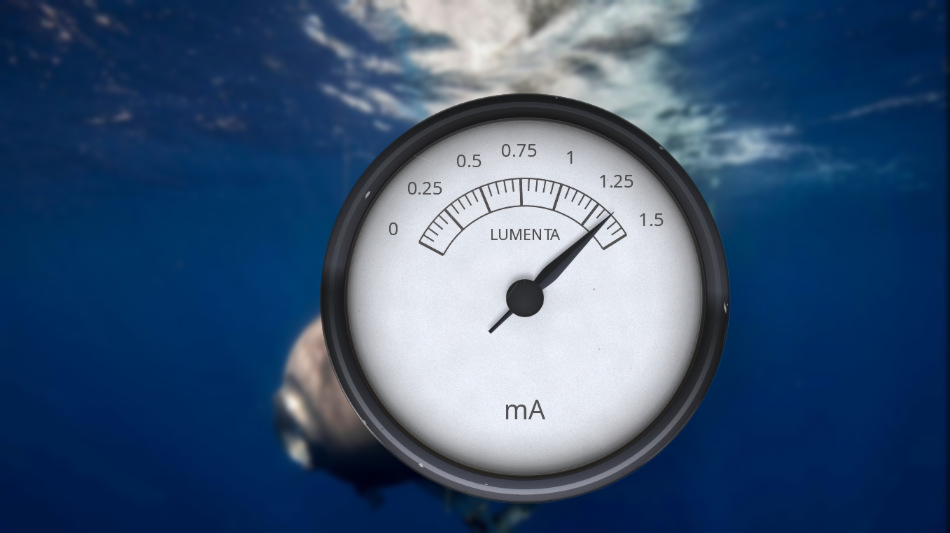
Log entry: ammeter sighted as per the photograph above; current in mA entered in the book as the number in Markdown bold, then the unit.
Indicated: **1.35** mA
